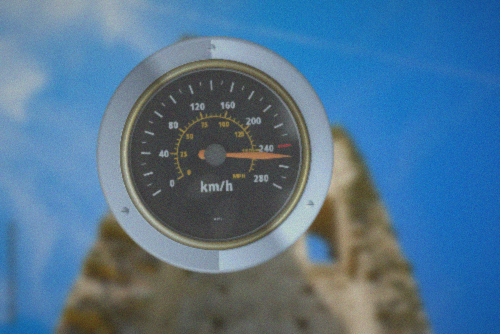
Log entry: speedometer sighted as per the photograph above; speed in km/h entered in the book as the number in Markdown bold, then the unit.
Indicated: **250** km/h
